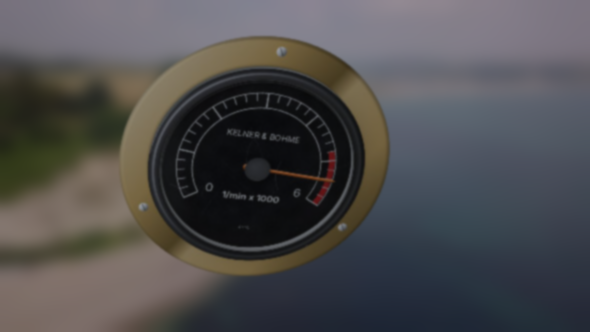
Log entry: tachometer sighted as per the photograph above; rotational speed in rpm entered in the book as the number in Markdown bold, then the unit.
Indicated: **5400** rpm
